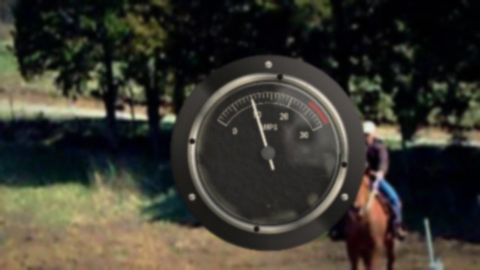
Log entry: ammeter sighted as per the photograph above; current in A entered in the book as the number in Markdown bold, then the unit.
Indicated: **10** A
